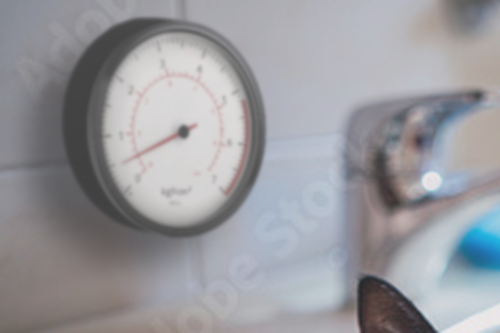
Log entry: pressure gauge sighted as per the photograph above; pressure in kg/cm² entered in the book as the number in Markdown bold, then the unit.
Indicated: **0.5** kg/cm²
